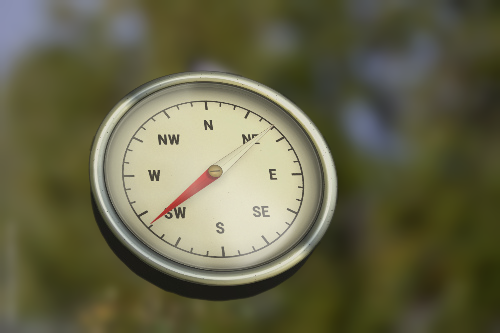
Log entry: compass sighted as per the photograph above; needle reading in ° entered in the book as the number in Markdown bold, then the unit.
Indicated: **230** °
